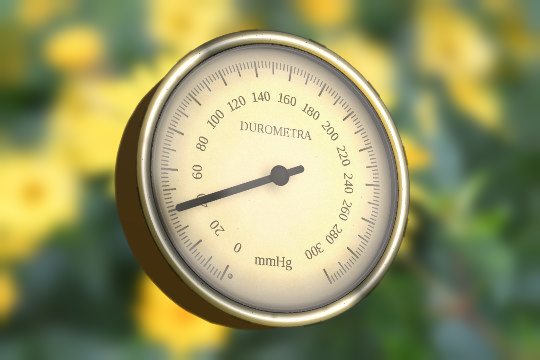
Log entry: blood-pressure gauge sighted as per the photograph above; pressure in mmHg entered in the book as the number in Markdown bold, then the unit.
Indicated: **40** mmHg
